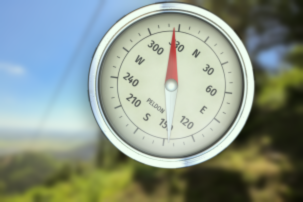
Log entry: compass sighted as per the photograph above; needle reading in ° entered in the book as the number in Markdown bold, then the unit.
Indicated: **325** °
